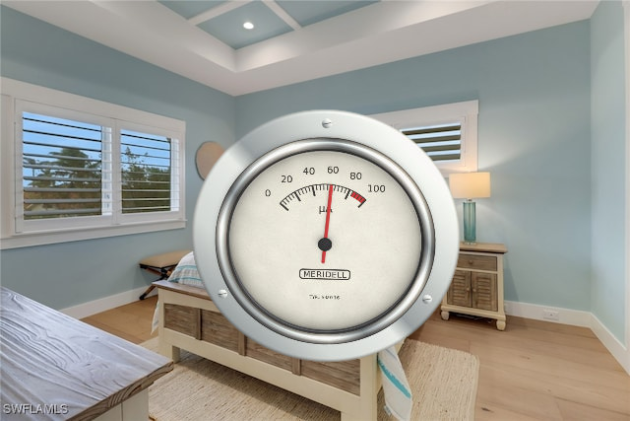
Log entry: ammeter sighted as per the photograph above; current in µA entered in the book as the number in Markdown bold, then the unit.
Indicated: **60** µA
